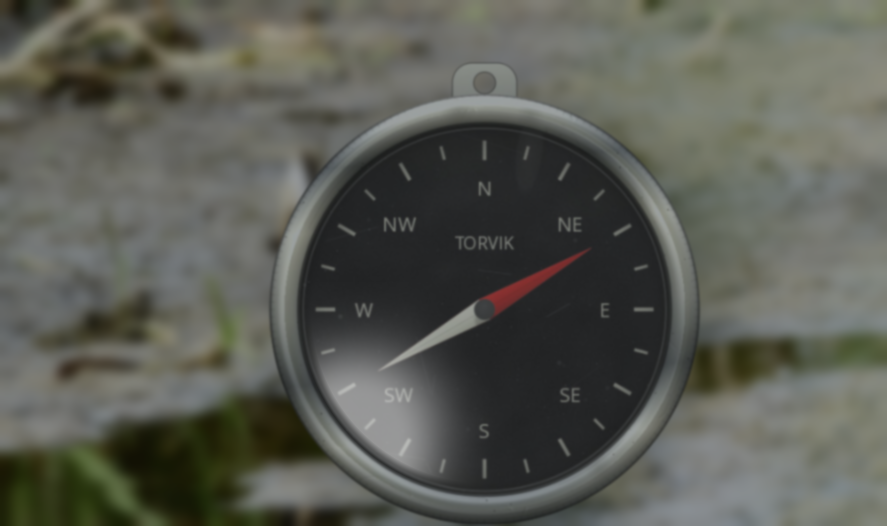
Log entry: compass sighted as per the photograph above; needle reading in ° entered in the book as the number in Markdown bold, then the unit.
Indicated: **60** °
